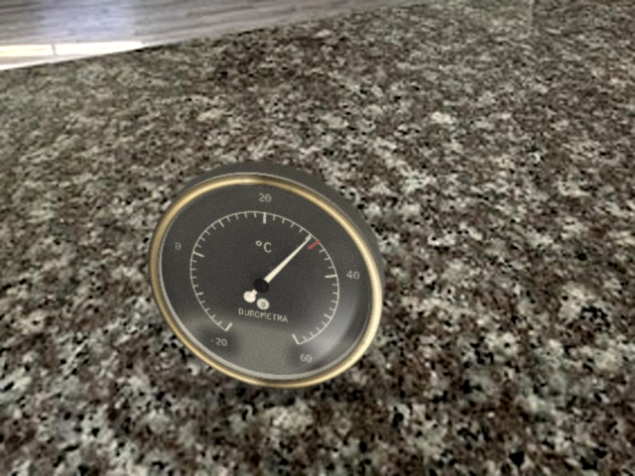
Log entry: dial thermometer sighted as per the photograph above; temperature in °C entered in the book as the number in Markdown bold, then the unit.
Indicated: **30** °C
